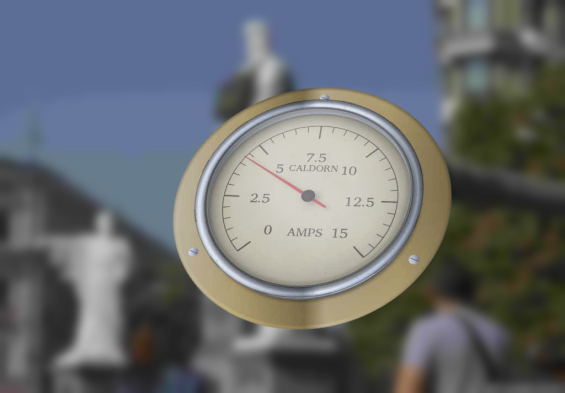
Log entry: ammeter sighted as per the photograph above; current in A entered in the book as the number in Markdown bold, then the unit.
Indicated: **4.25** A
